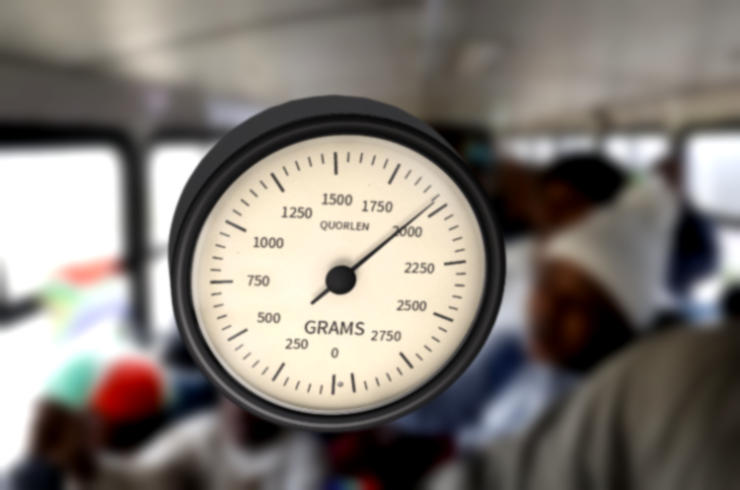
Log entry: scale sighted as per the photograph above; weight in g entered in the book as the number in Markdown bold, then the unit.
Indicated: **1950** g
